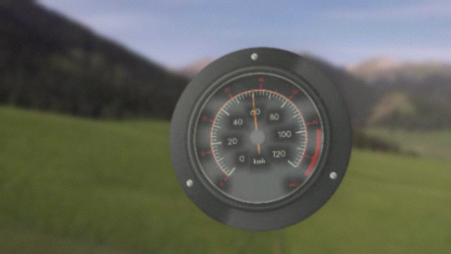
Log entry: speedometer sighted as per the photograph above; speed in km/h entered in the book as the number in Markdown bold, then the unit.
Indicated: **60** km/h
